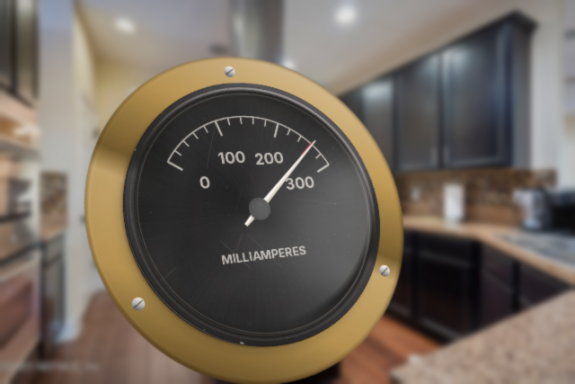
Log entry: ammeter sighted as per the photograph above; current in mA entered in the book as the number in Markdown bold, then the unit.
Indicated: **260** mA
